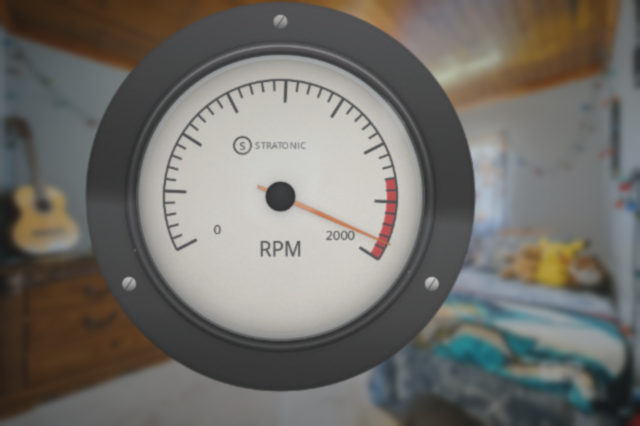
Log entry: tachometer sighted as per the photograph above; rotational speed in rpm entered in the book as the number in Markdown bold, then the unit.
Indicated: **1925** rpm
